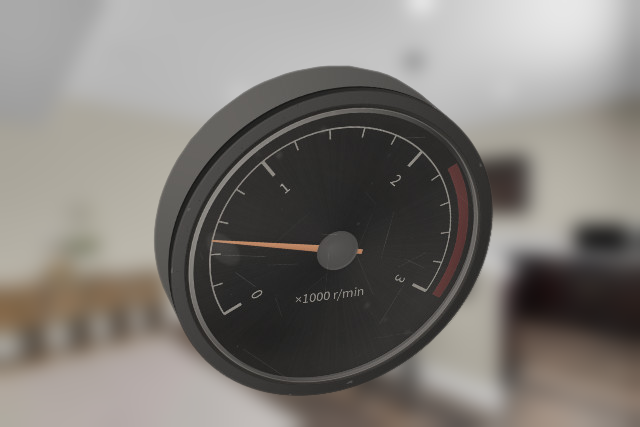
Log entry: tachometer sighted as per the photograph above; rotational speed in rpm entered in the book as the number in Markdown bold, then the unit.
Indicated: **500** rpm
